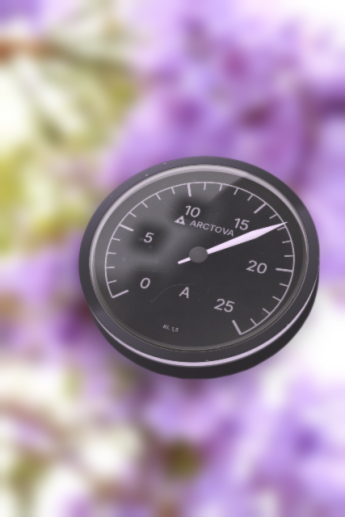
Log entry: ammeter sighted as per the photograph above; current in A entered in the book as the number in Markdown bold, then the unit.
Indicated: **17** A
